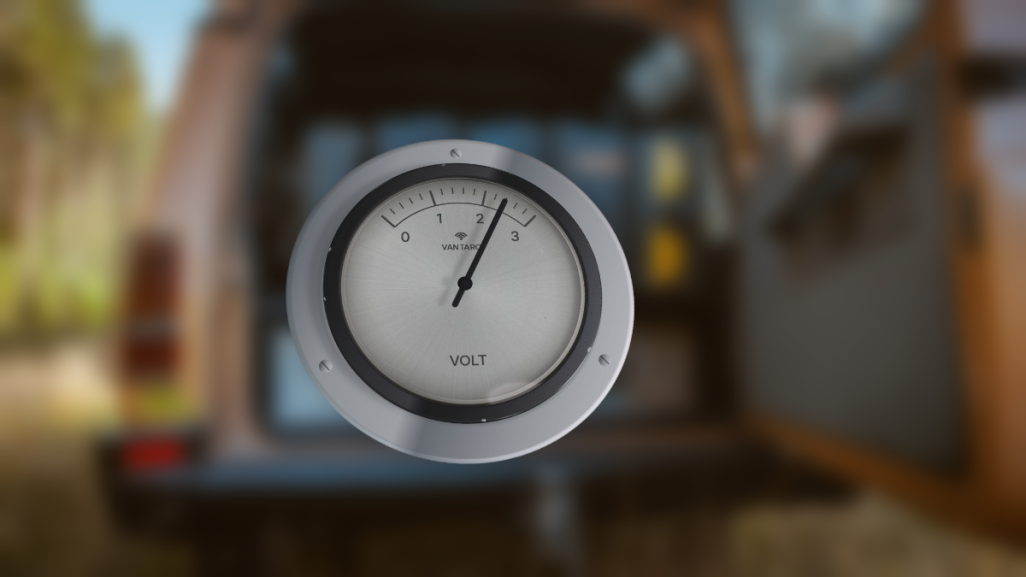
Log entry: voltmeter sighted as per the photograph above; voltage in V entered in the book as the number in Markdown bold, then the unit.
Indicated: **2.4** V
